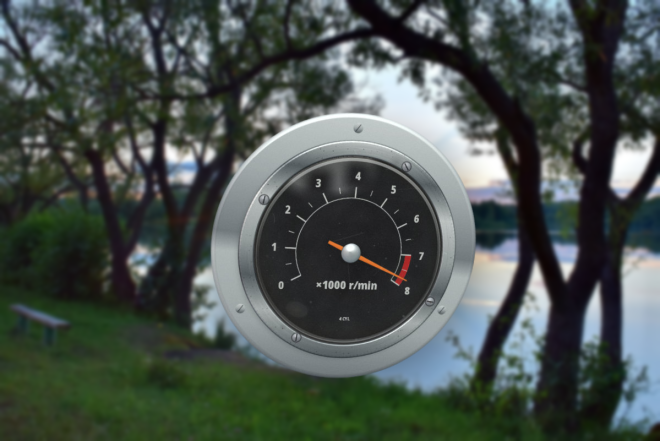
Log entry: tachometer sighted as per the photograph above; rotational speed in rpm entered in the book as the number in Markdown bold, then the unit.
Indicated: **7750** rpm
